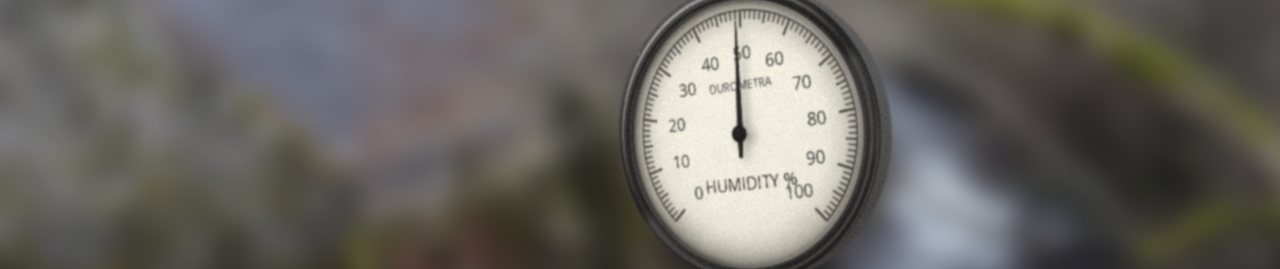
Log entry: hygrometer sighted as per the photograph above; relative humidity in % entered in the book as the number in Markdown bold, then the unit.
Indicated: **50** %
